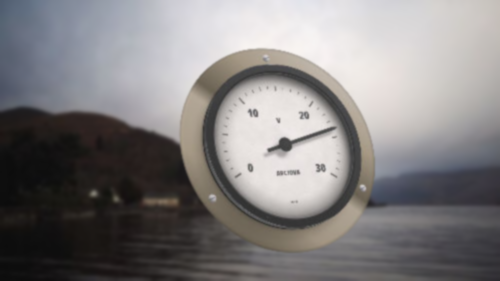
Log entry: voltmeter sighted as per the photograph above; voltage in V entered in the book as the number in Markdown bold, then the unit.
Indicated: **24** V
